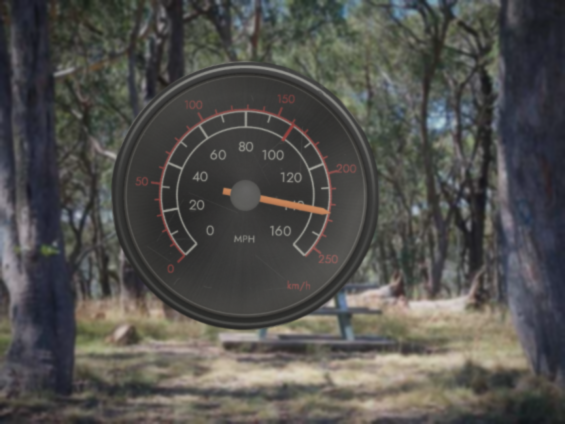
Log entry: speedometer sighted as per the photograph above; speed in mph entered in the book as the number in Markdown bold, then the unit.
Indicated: **140** mph
